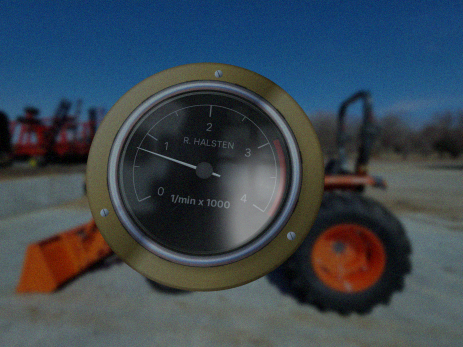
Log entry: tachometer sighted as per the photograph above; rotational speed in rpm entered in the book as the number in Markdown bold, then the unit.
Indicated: **750** rpm
